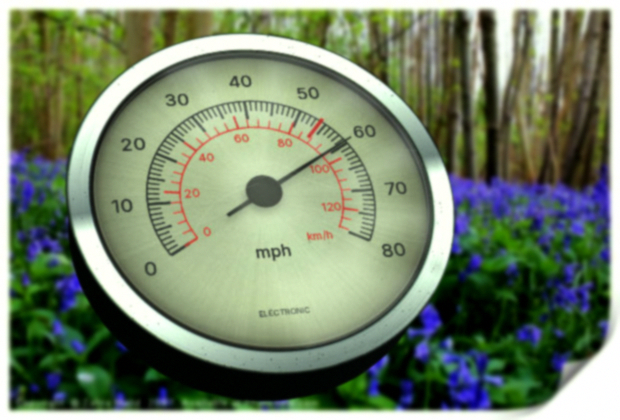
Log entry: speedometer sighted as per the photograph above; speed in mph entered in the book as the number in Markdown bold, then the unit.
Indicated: **60** mph
